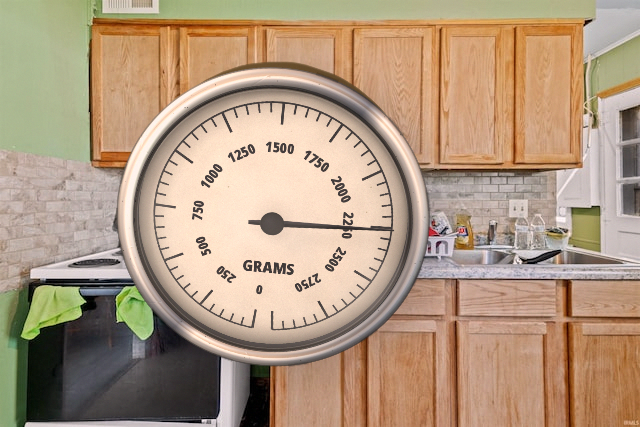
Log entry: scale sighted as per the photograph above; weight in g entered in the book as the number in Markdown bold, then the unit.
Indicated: **2250** g
